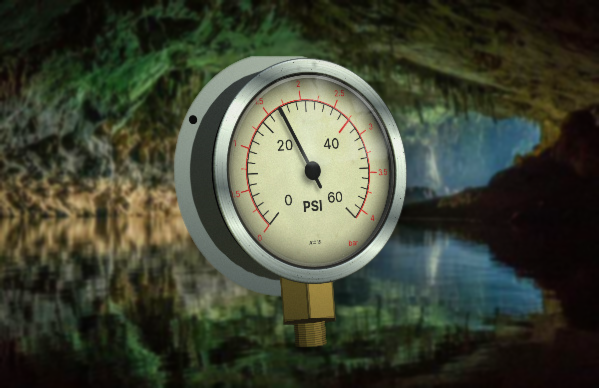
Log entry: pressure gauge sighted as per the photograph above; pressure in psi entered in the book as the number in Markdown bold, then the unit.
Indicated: **24** psi
